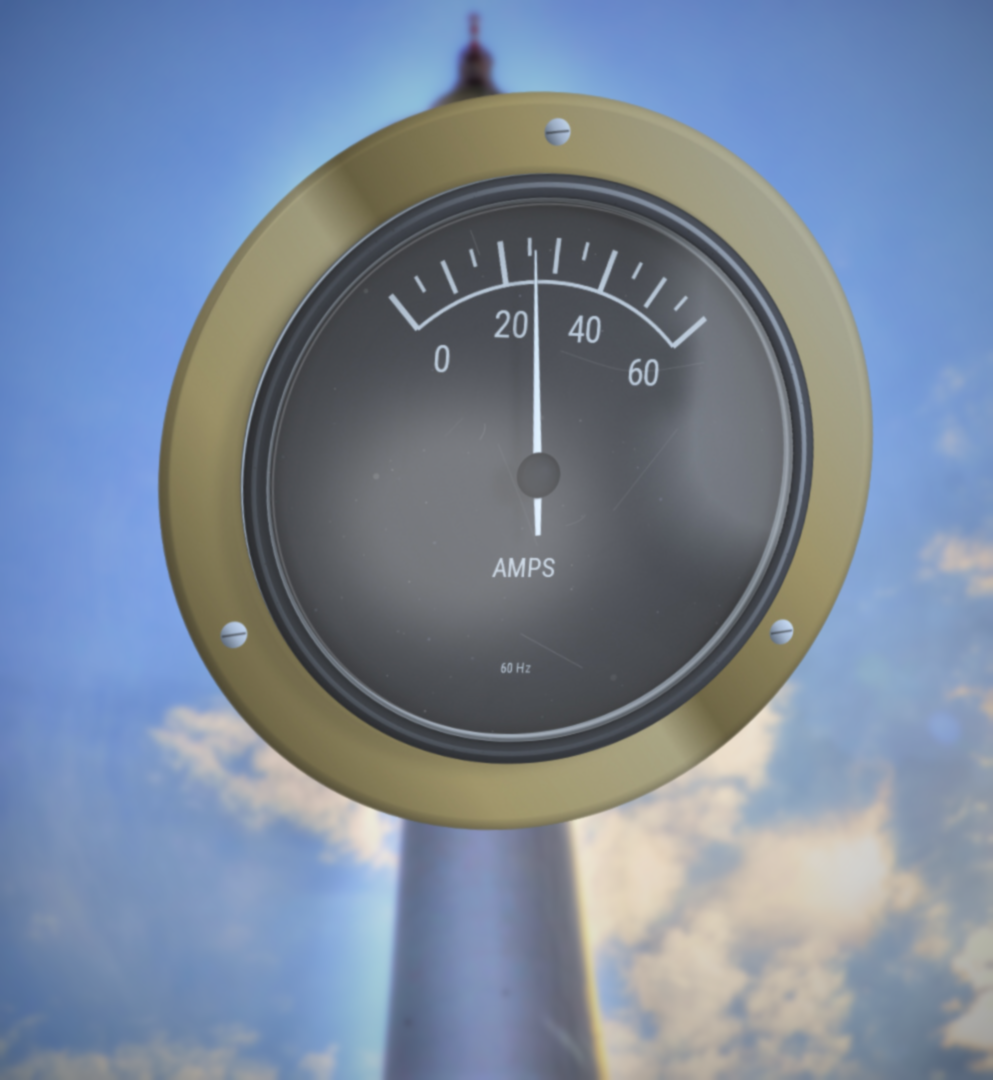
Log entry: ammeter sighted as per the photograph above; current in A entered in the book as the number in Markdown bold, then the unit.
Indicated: **25** A
